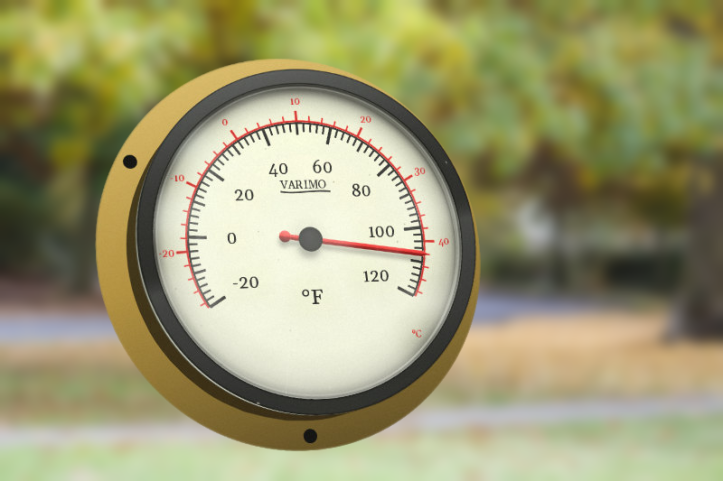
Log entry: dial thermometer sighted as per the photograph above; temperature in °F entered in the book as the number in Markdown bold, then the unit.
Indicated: **108** °F
